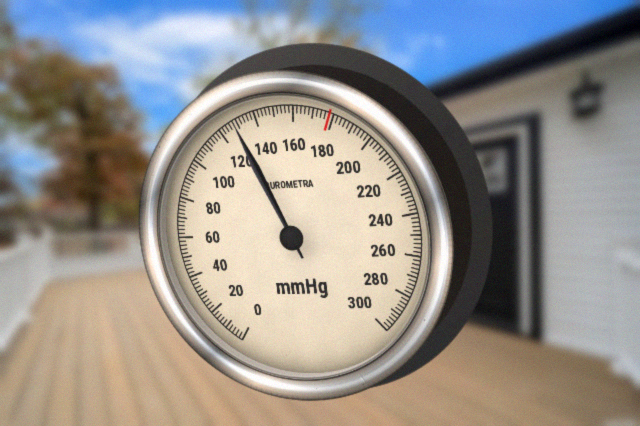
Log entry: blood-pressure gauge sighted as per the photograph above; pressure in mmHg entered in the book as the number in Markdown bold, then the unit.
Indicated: **130** mmHg
